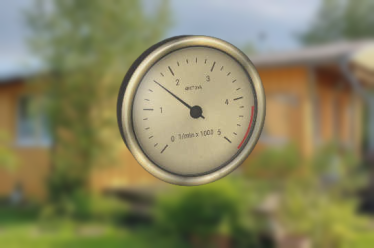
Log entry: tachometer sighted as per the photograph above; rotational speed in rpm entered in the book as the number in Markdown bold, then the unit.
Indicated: **1600** rpm
